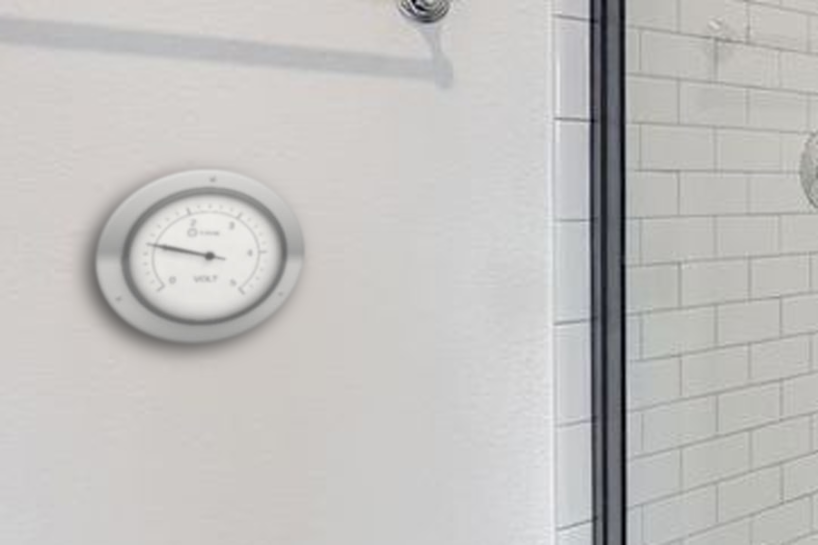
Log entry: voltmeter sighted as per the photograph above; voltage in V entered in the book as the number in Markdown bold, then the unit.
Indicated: **1** V
